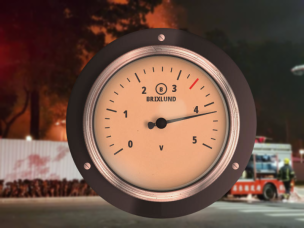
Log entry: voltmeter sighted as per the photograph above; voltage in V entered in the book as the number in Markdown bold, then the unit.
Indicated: **4.2** V
